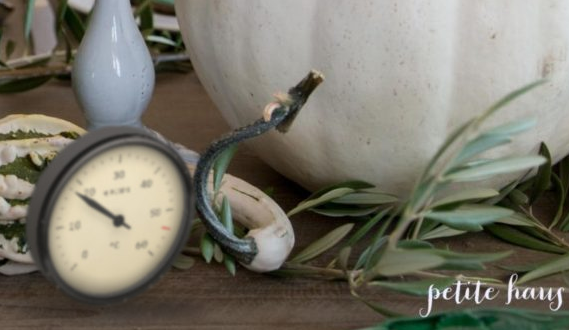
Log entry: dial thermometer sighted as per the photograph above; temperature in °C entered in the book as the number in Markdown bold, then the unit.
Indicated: **18** °C
